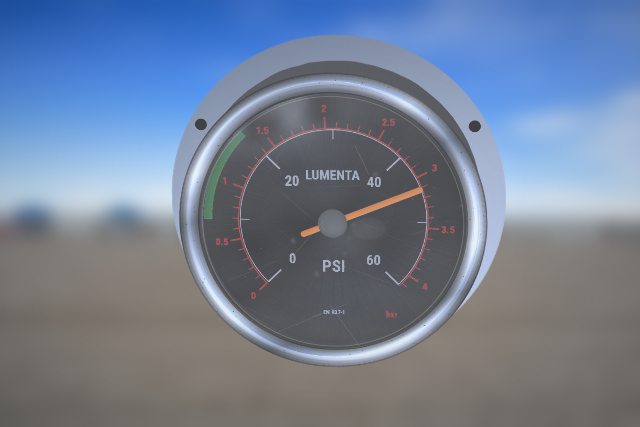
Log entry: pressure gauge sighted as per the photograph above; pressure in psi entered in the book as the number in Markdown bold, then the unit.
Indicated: **45** psi
